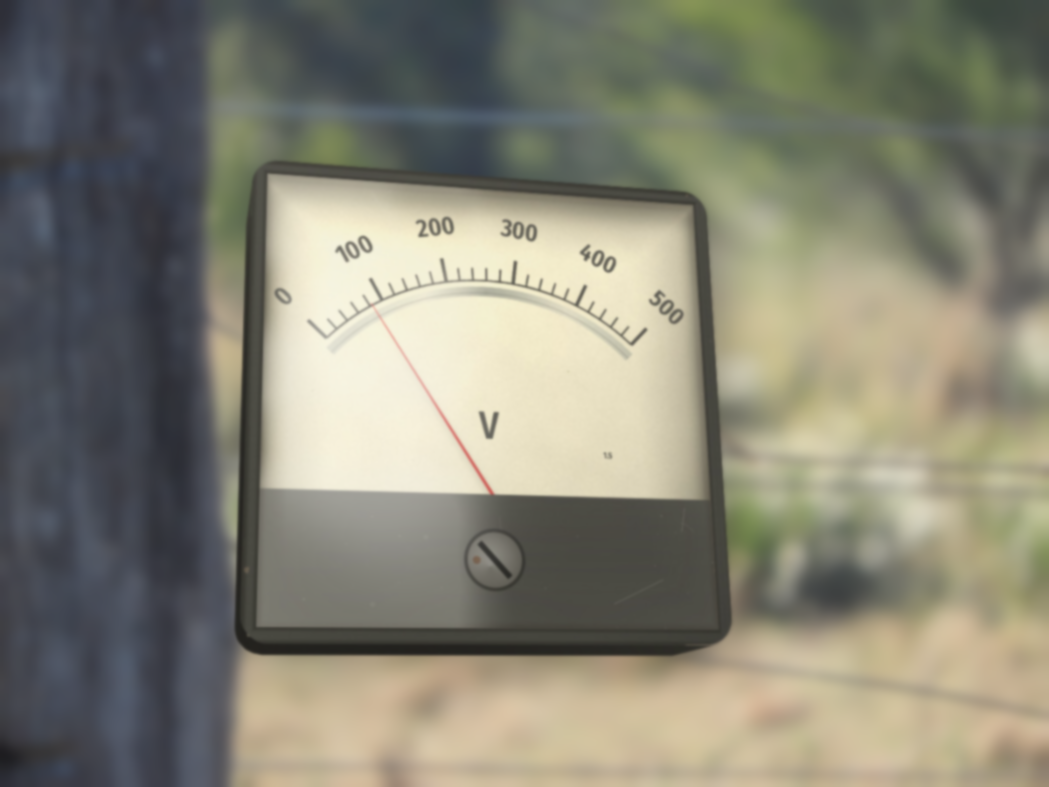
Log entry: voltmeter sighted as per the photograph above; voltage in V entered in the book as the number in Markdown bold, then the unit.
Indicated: **80** V
